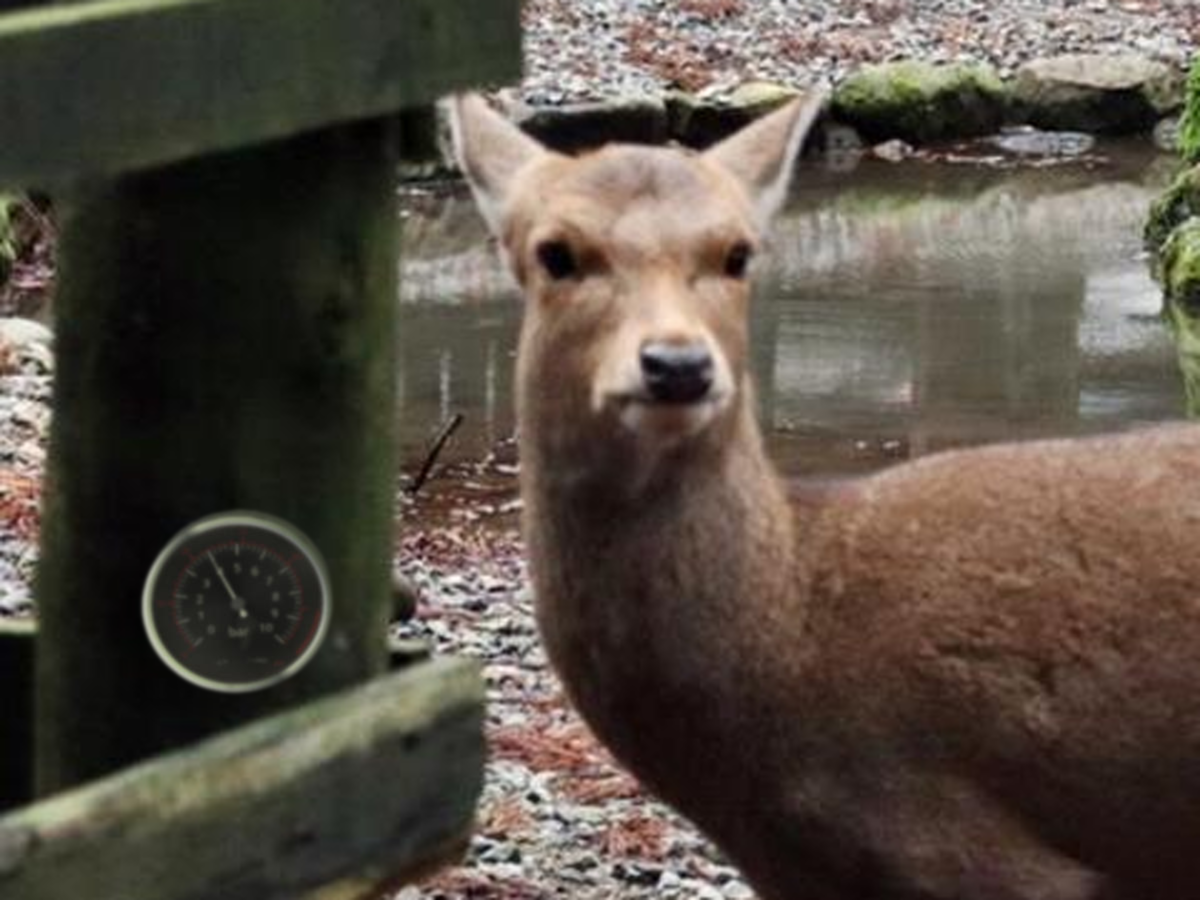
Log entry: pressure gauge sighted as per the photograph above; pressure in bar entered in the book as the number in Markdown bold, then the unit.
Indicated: **4** bar
